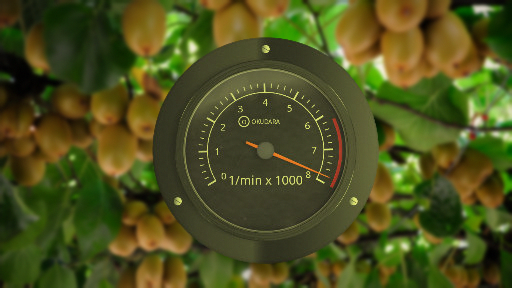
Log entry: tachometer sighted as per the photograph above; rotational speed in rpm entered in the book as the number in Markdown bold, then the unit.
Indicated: **7800** rpm
